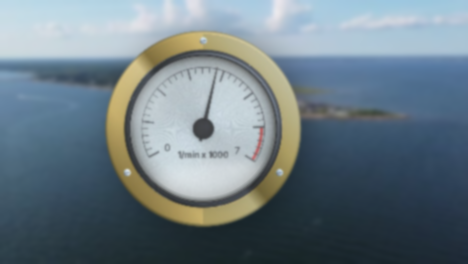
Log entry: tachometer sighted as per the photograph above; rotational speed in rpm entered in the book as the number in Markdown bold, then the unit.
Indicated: **3800** rpm
